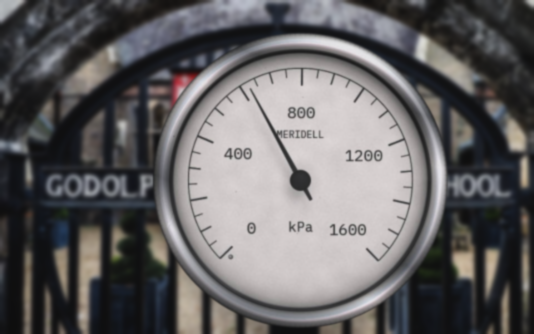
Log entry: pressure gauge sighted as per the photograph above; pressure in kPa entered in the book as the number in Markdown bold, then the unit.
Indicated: **625** kPa
